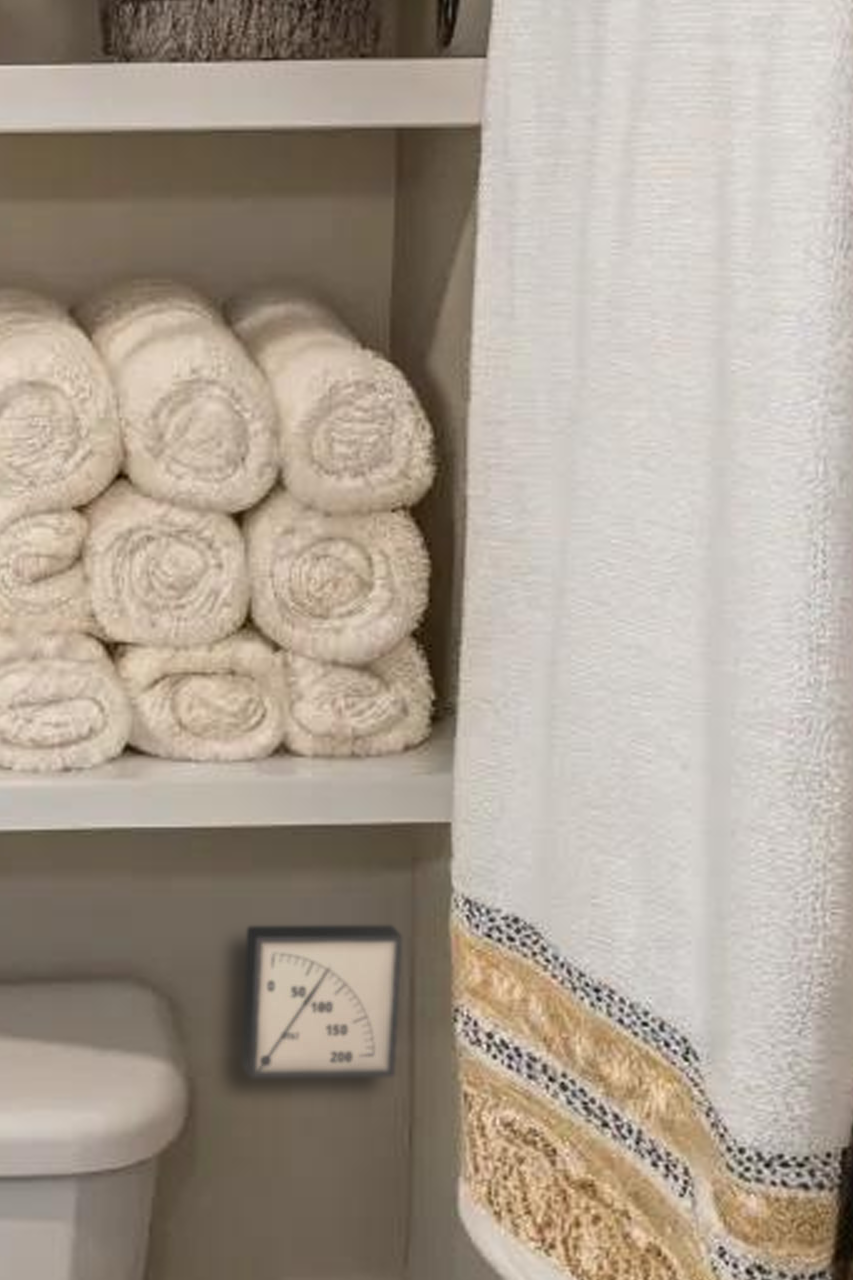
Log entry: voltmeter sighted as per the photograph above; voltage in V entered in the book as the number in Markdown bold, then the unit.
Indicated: **70** V
